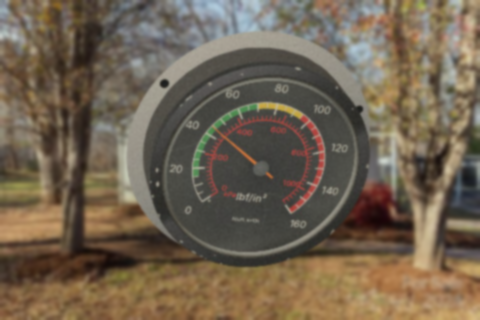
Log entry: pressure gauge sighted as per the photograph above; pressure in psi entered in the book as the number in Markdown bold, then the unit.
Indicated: **45** psi
